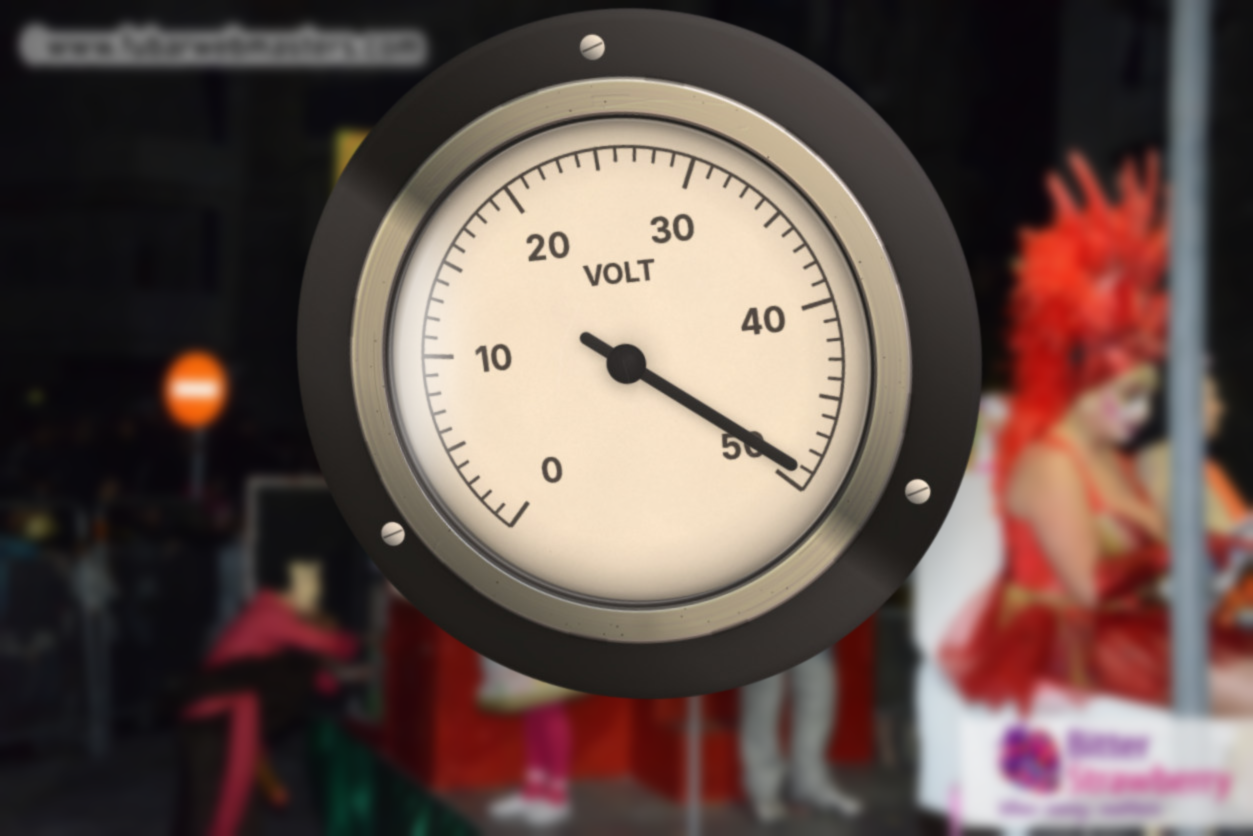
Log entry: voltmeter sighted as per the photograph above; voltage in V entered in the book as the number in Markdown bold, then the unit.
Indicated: **49** V
